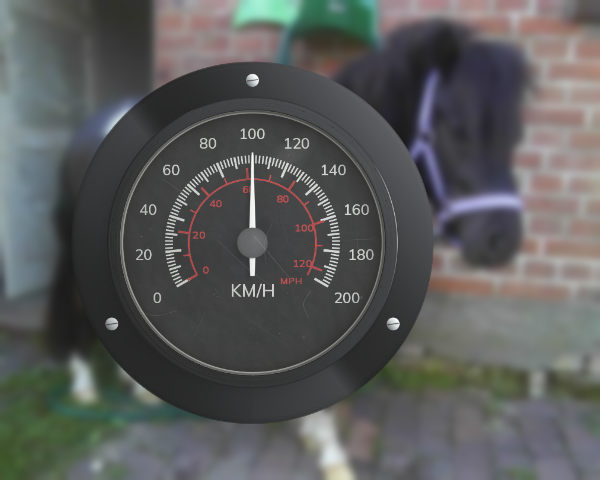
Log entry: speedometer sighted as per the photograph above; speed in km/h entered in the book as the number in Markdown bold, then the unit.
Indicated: **100** km/h
